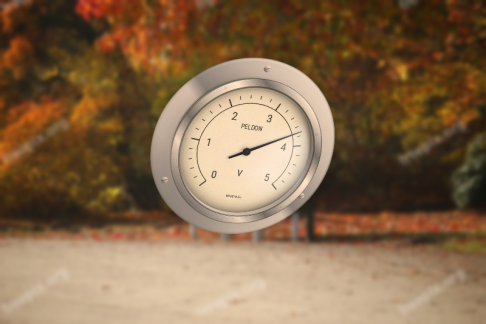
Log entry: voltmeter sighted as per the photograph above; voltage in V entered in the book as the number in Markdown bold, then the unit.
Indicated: **3.7** V
